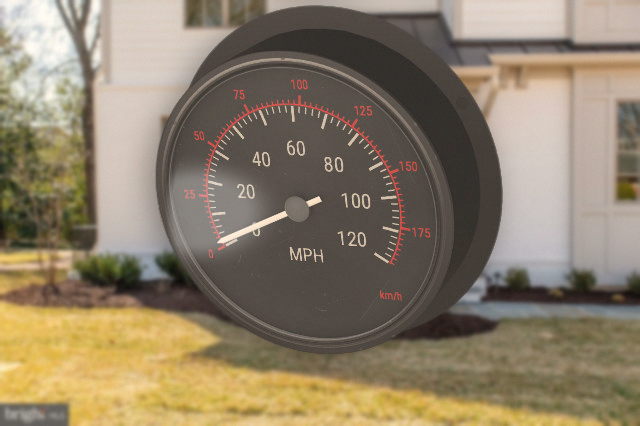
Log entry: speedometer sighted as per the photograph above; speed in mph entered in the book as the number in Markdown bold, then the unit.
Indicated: **2** mph
